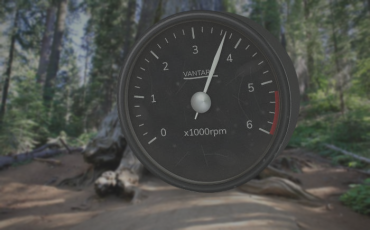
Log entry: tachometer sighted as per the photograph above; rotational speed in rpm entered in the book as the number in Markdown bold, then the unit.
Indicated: **3700** rpm
